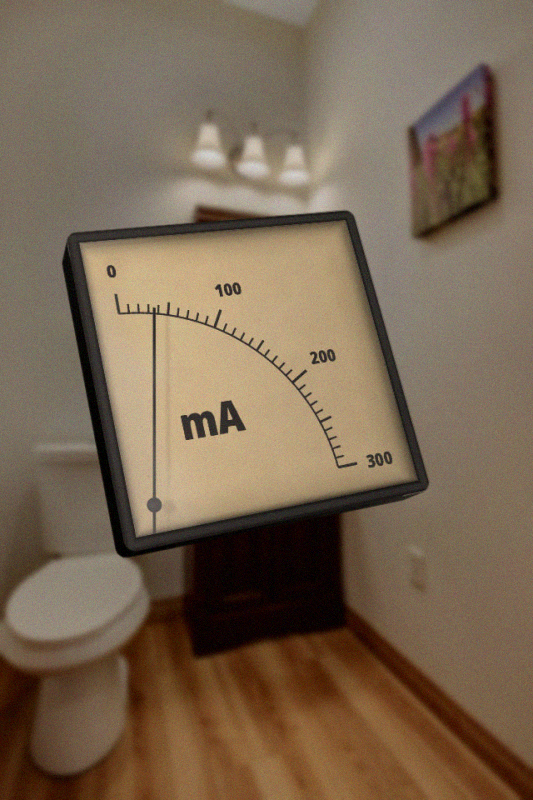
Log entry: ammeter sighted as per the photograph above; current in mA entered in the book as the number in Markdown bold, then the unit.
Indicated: **35** mA
